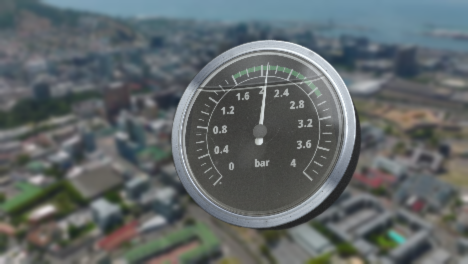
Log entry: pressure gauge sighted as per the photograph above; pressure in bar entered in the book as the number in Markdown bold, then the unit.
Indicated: **2.1** bar
